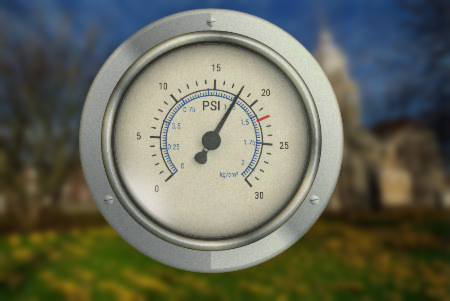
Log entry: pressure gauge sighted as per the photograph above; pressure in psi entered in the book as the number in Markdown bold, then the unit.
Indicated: **18** psi
